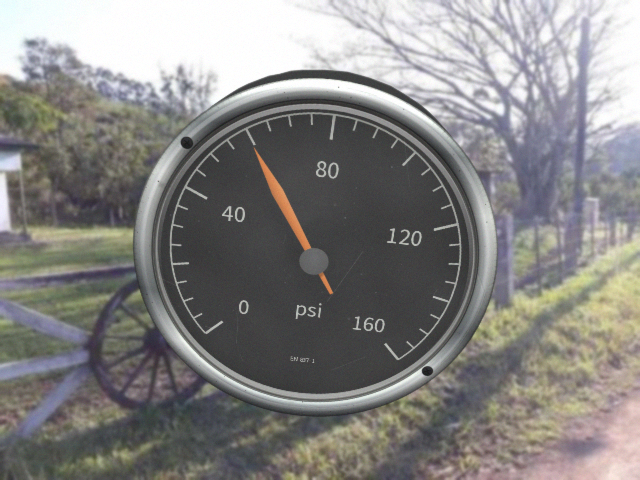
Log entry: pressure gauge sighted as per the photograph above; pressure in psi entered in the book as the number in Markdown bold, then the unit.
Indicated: **60** psi
